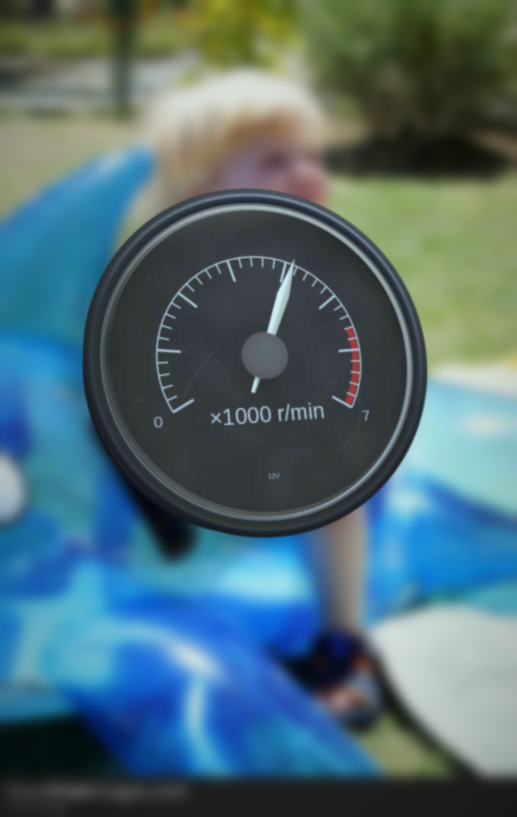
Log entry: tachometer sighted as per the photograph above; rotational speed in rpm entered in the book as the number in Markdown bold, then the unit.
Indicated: **4100** rpm
